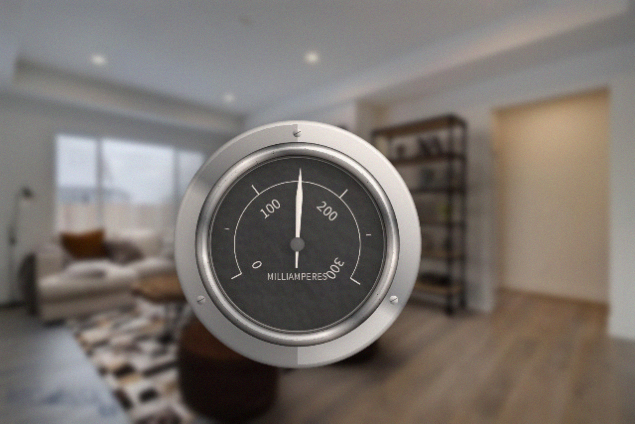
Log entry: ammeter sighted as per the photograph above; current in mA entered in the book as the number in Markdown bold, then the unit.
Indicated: **150** mA
